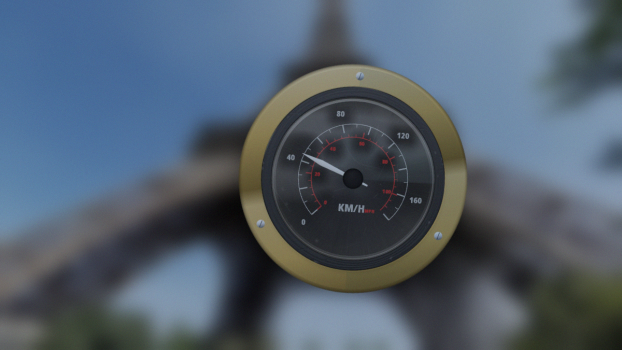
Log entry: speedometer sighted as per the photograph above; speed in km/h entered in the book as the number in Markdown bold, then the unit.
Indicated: **45** km/h
